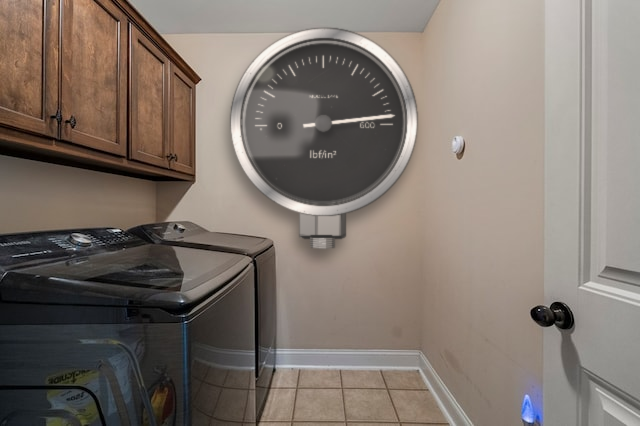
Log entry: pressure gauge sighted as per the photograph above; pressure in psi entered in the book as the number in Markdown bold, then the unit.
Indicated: **580** psi
